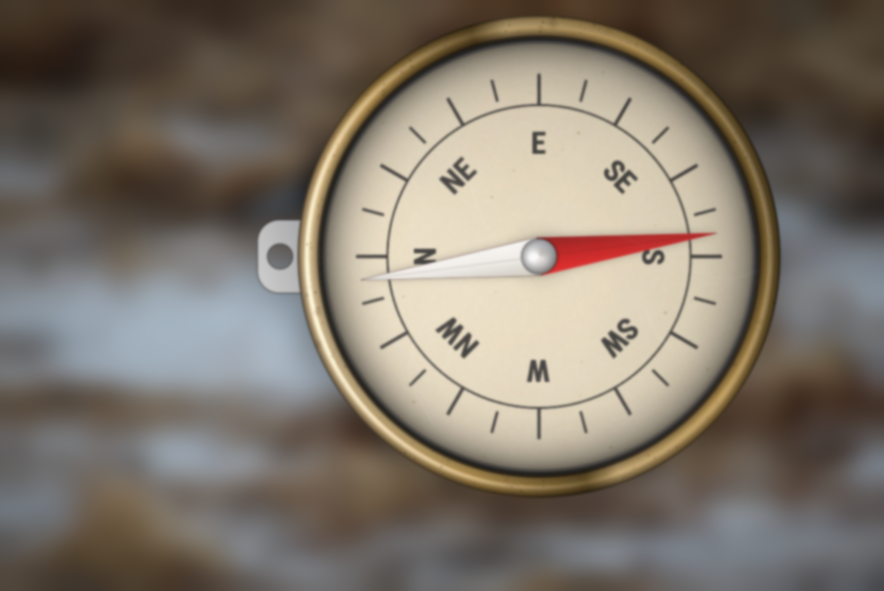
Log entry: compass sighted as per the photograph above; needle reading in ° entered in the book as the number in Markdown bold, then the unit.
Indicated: **172.5** °
